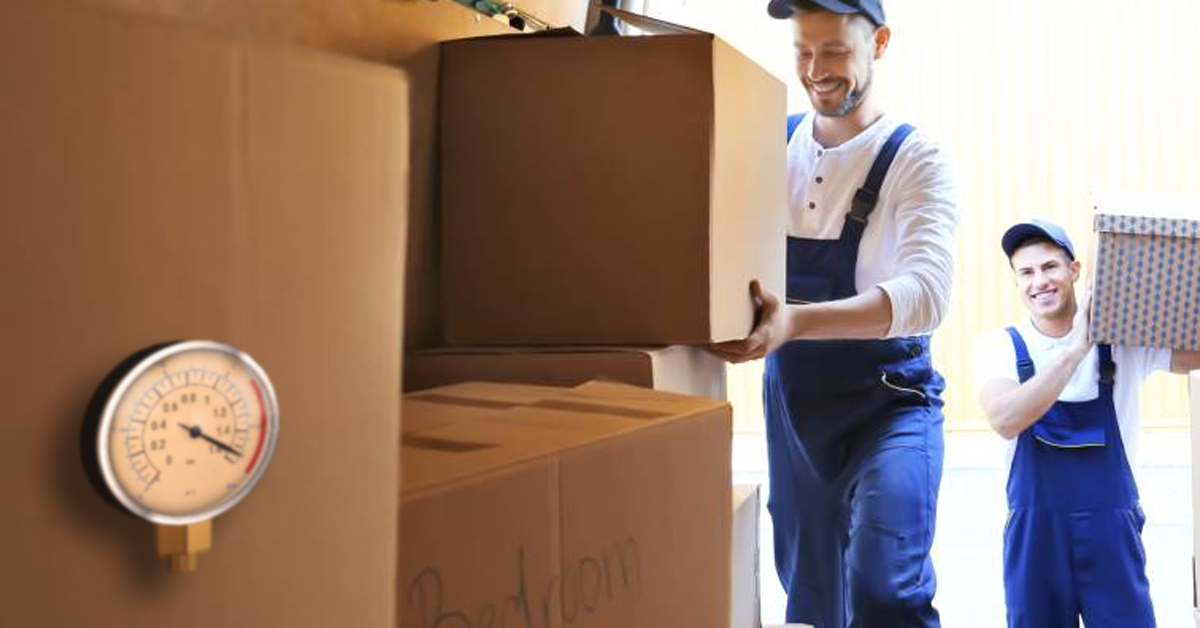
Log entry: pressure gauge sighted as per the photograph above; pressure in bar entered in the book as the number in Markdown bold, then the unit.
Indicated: **1.55** bar
